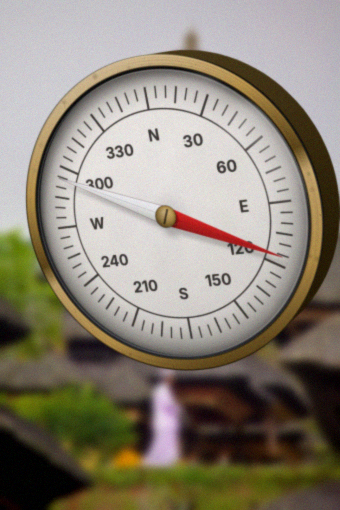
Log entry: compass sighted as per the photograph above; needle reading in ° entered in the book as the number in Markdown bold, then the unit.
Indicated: **115** °
